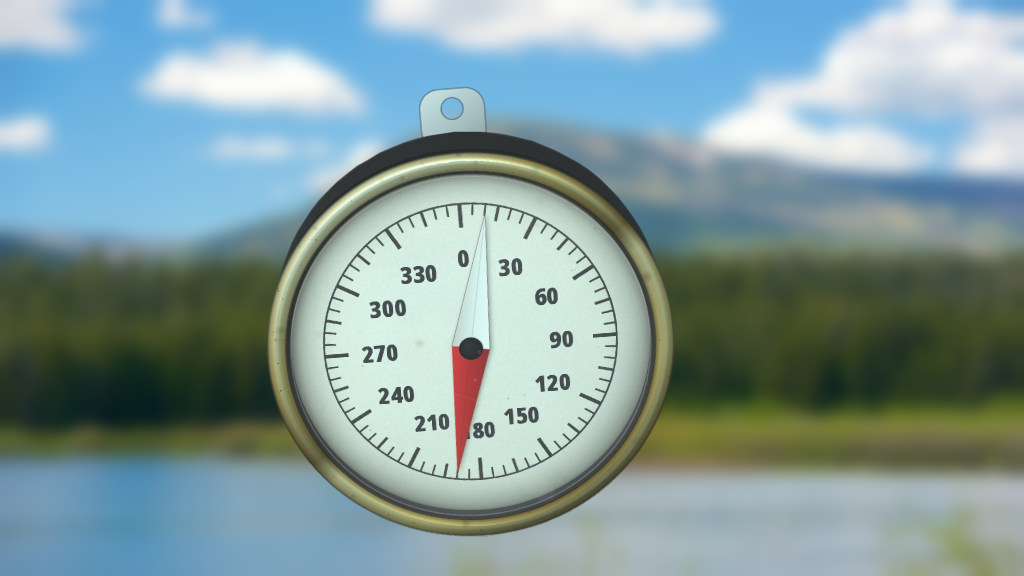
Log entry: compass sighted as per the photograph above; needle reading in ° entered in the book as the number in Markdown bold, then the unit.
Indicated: **190** °
